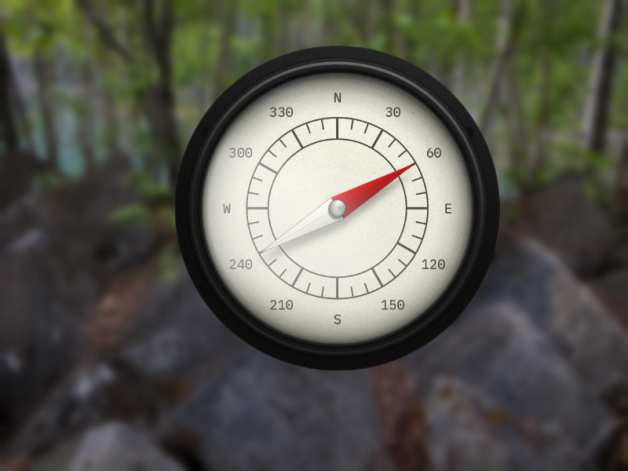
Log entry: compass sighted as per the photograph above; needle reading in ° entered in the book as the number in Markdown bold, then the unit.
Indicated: **60** °
